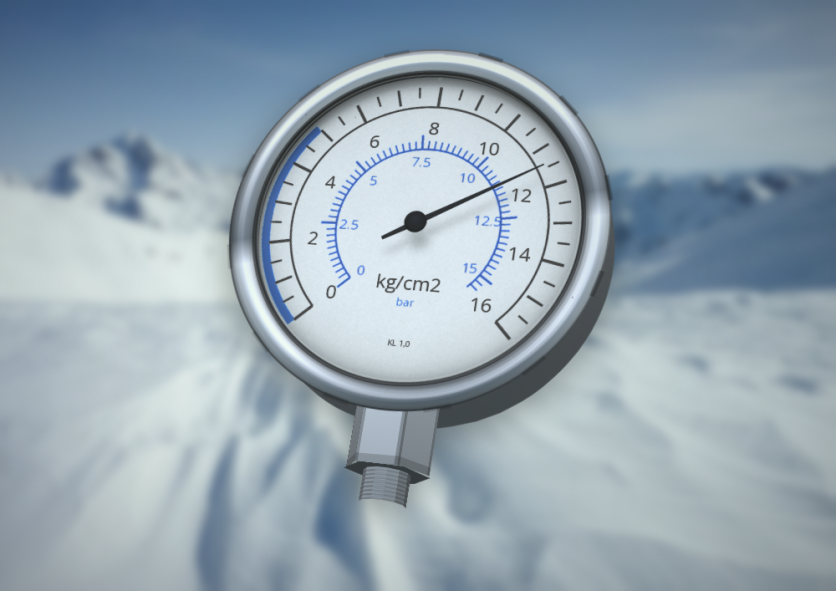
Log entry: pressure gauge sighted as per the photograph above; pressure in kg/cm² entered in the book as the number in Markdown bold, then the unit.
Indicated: **11.5** kg/cm²
